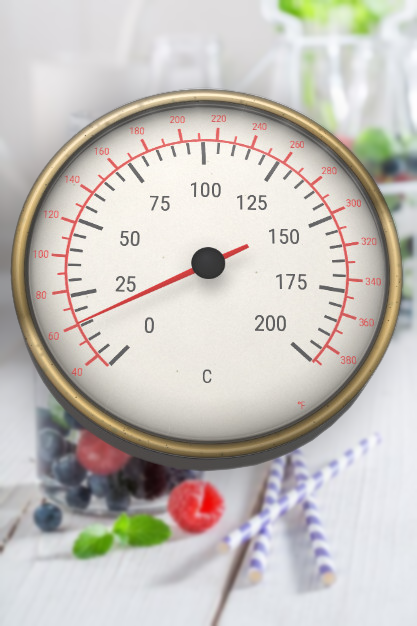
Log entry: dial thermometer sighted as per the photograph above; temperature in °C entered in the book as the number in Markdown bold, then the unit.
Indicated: **15** °C
